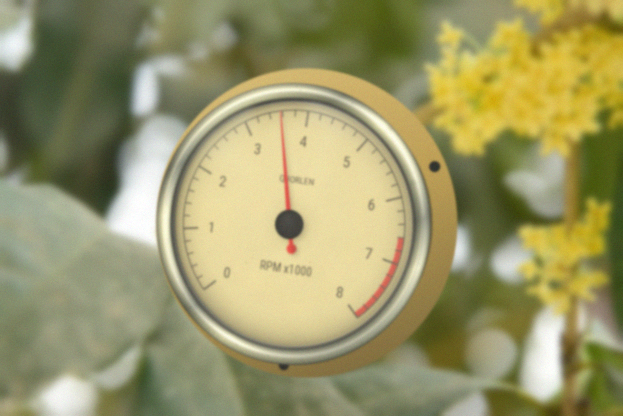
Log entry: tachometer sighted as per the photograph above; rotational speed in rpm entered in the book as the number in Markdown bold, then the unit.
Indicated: **3600** rpm
